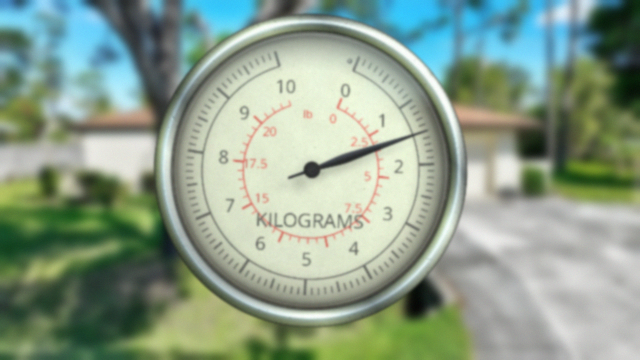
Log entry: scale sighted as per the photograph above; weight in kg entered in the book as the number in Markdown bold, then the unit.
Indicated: **1.5** kg
